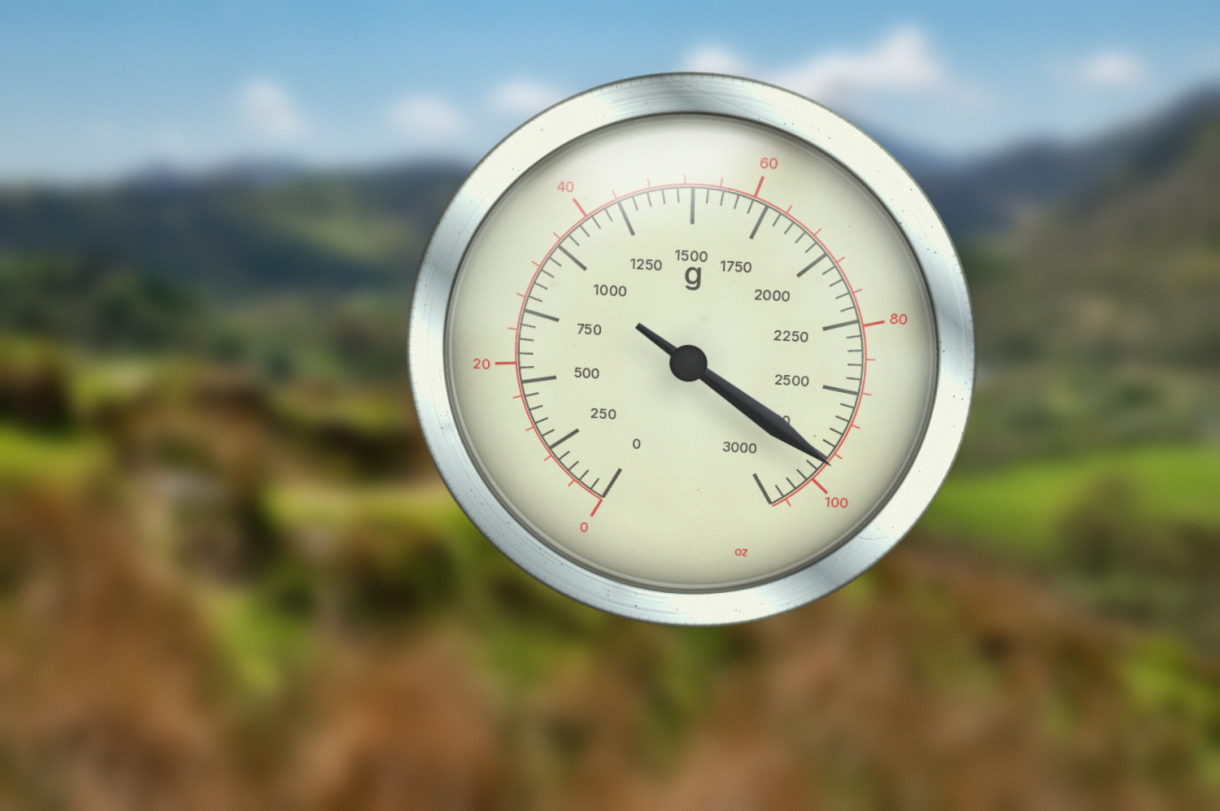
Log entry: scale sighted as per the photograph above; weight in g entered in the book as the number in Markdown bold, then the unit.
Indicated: **2750** g
